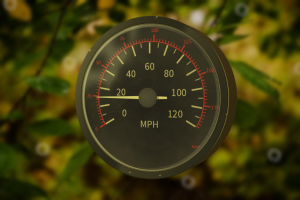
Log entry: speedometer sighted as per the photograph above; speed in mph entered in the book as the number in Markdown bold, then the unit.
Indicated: **15** mph
